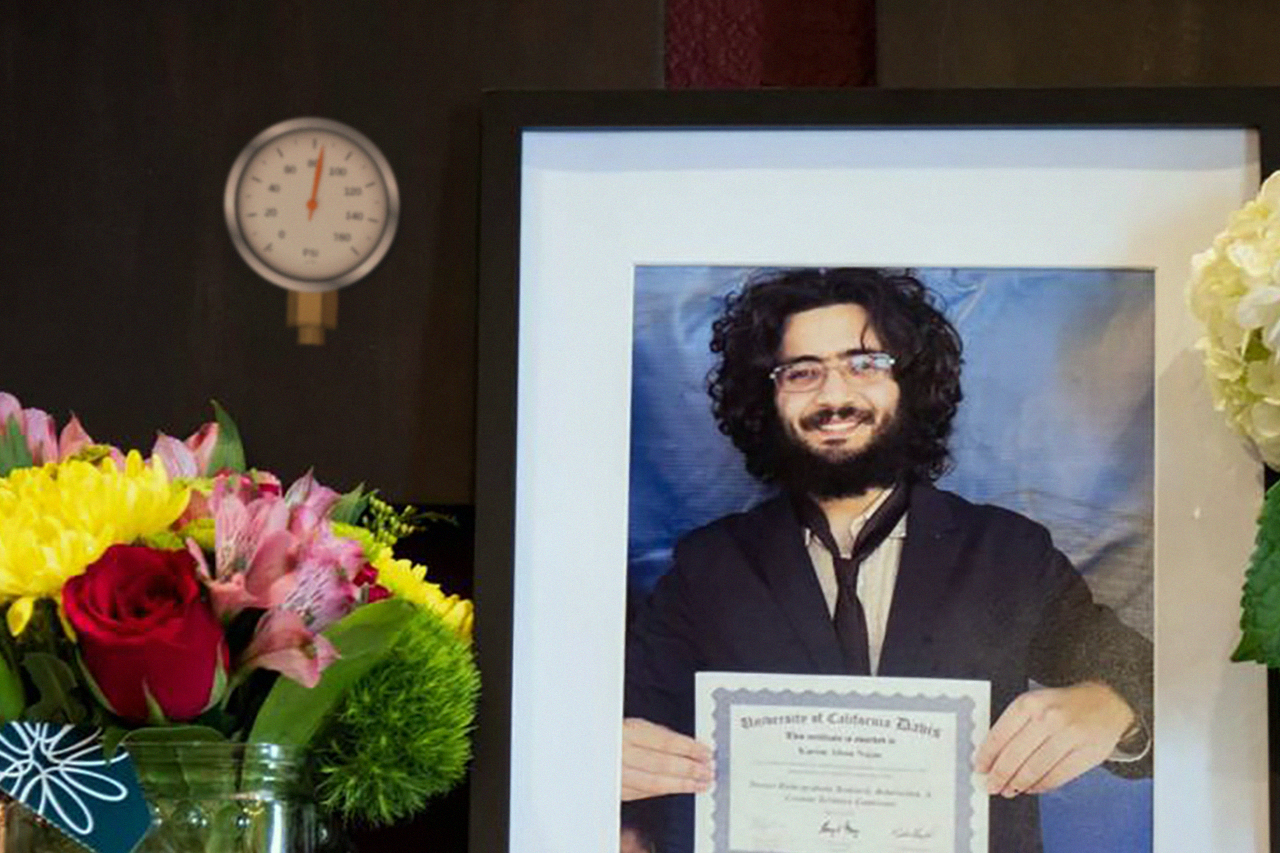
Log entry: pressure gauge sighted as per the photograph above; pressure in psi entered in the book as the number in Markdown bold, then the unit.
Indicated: **85** psi
